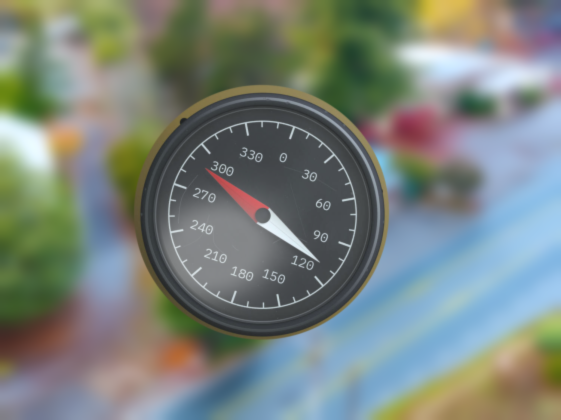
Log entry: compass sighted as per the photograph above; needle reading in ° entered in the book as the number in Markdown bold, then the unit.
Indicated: **290** °
